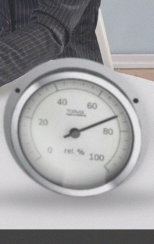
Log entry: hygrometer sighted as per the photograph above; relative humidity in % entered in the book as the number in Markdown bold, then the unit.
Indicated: **72** %
